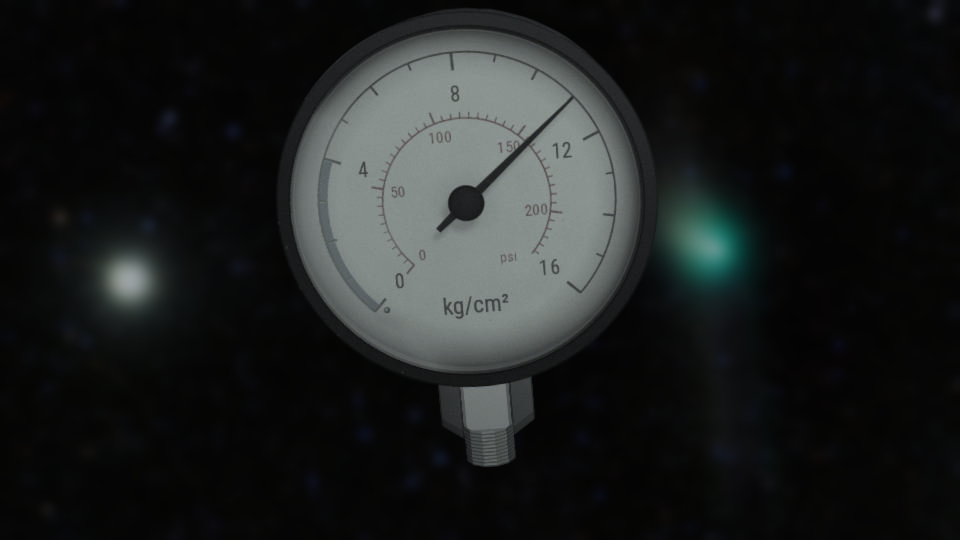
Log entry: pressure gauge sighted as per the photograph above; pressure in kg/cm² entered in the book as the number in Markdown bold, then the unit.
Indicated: **11** kg/cm²
